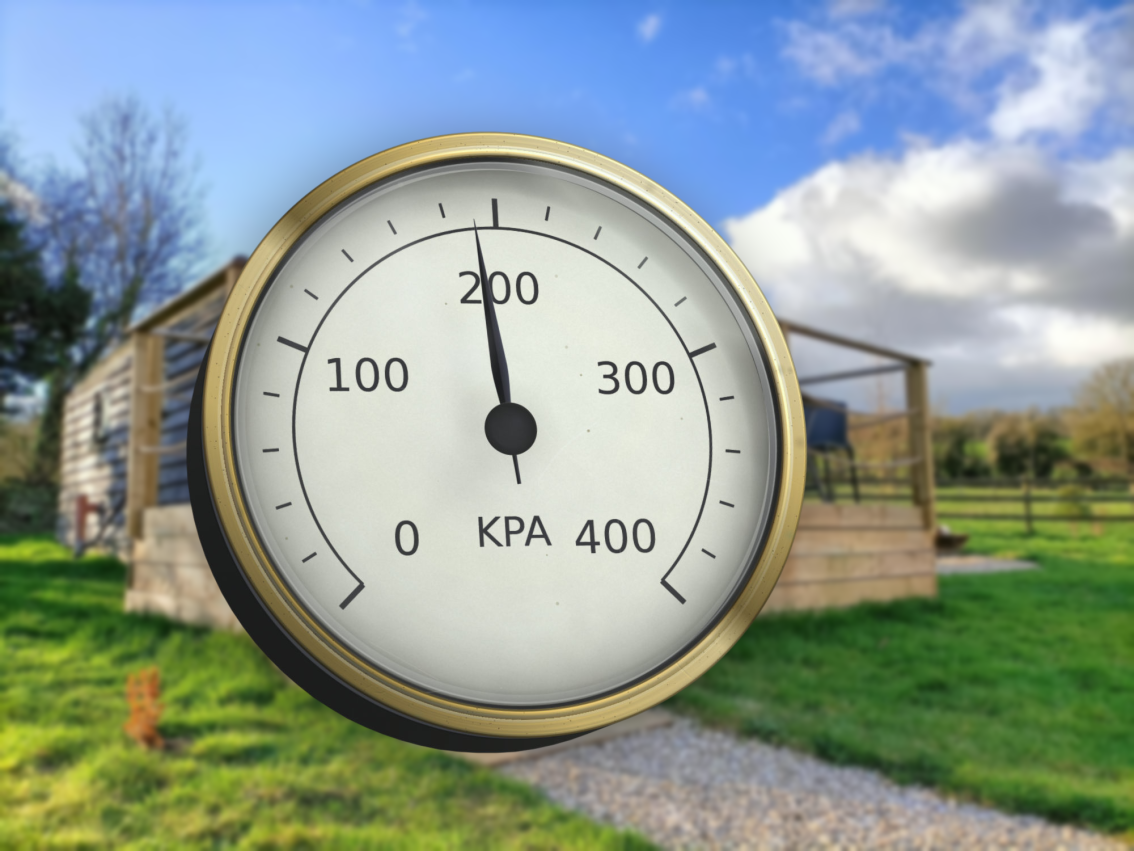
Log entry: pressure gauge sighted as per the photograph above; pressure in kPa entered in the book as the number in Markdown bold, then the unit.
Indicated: **190** kPa
